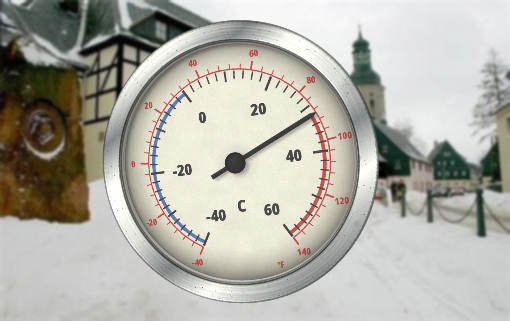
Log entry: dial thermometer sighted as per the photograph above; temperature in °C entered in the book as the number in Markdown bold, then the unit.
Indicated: **32** °C
